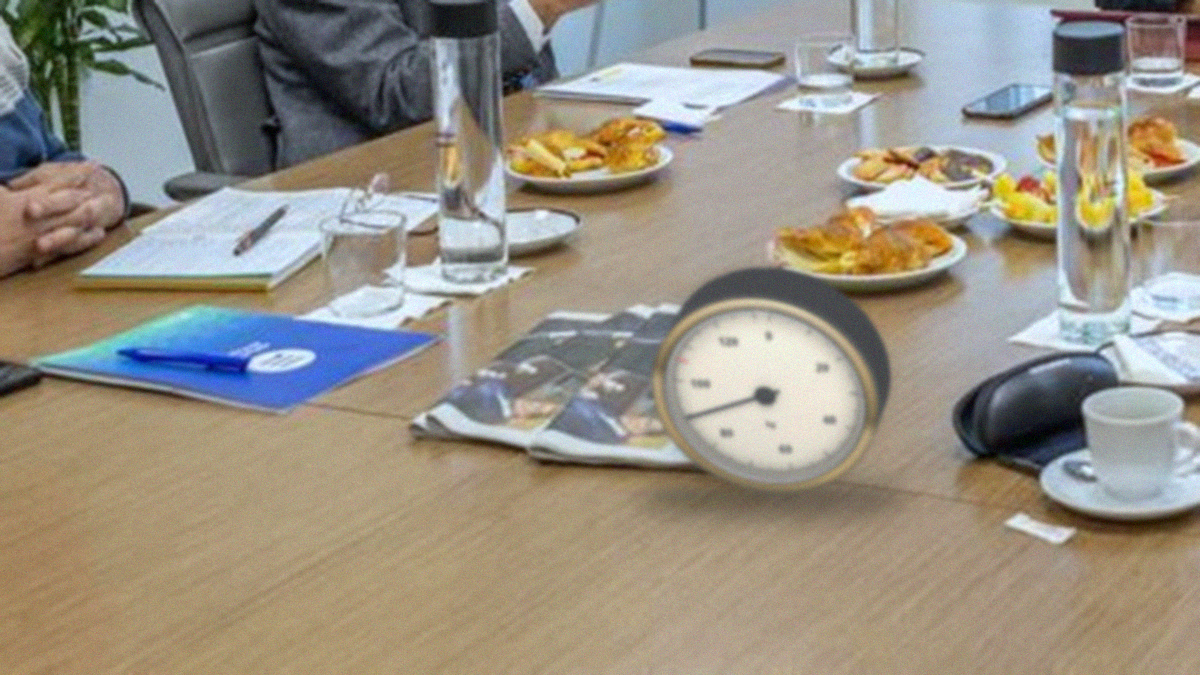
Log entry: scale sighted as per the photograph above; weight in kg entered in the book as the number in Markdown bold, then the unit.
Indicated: **90** kg
